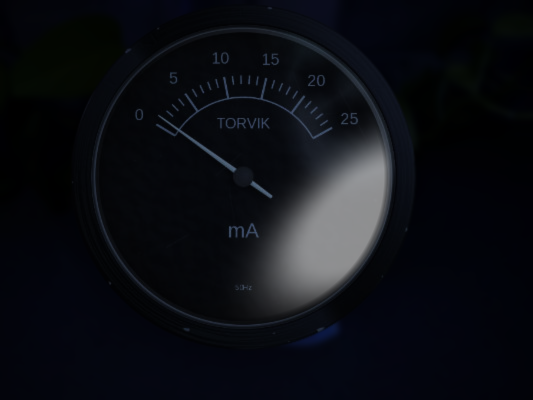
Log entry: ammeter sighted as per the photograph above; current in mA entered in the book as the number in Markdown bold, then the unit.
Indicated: **1** mA
